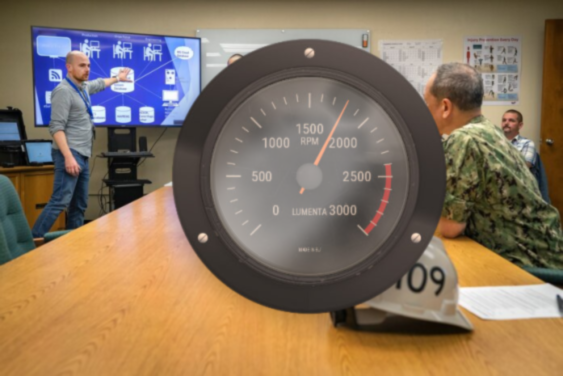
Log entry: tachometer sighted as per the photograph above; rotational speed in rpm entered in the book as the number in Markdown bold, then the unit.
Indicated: **1800** rpm
